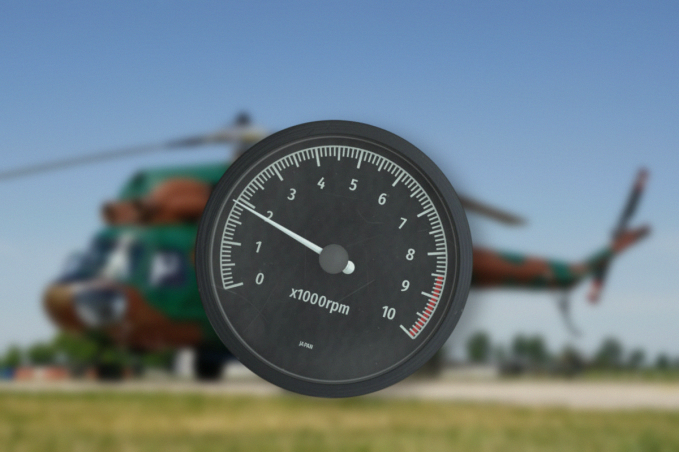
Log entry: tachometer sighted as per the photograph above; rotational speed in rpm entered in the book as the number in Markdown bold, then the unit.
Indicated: **1900** rpm
